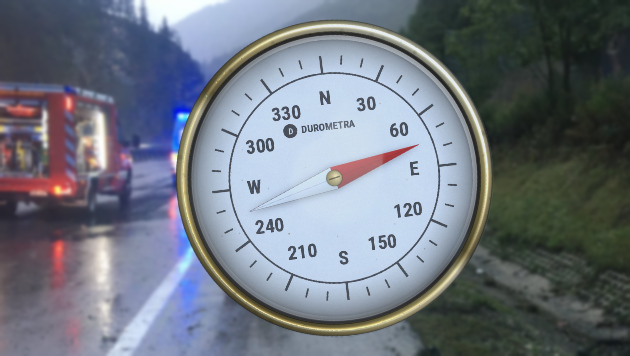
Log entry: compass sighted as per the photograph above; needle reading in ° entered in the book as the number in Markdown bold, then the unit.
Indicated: **75** °
